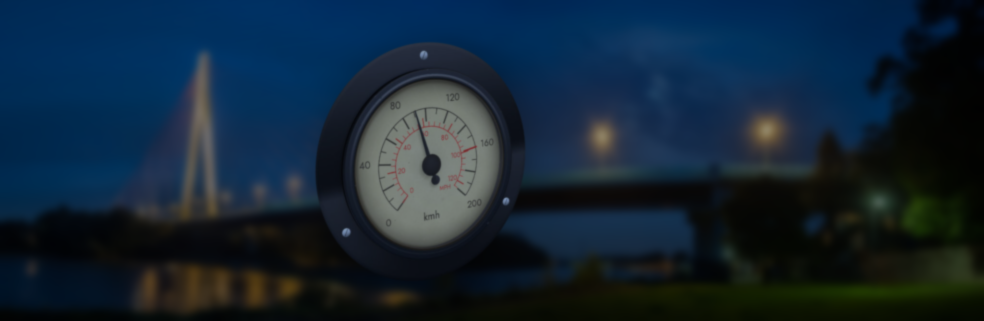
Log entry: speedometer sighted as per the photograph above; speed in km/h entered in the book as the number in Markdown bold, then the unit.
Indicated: **90** km/h
